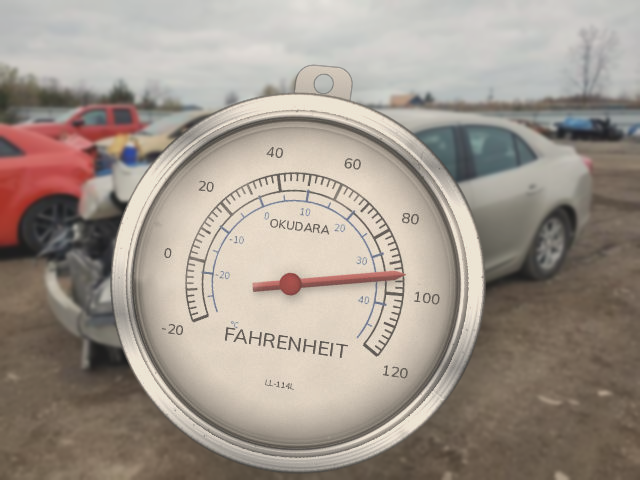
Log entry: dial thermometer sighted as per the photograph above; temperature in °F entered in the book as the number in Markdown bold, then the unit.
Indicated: **94** °F
